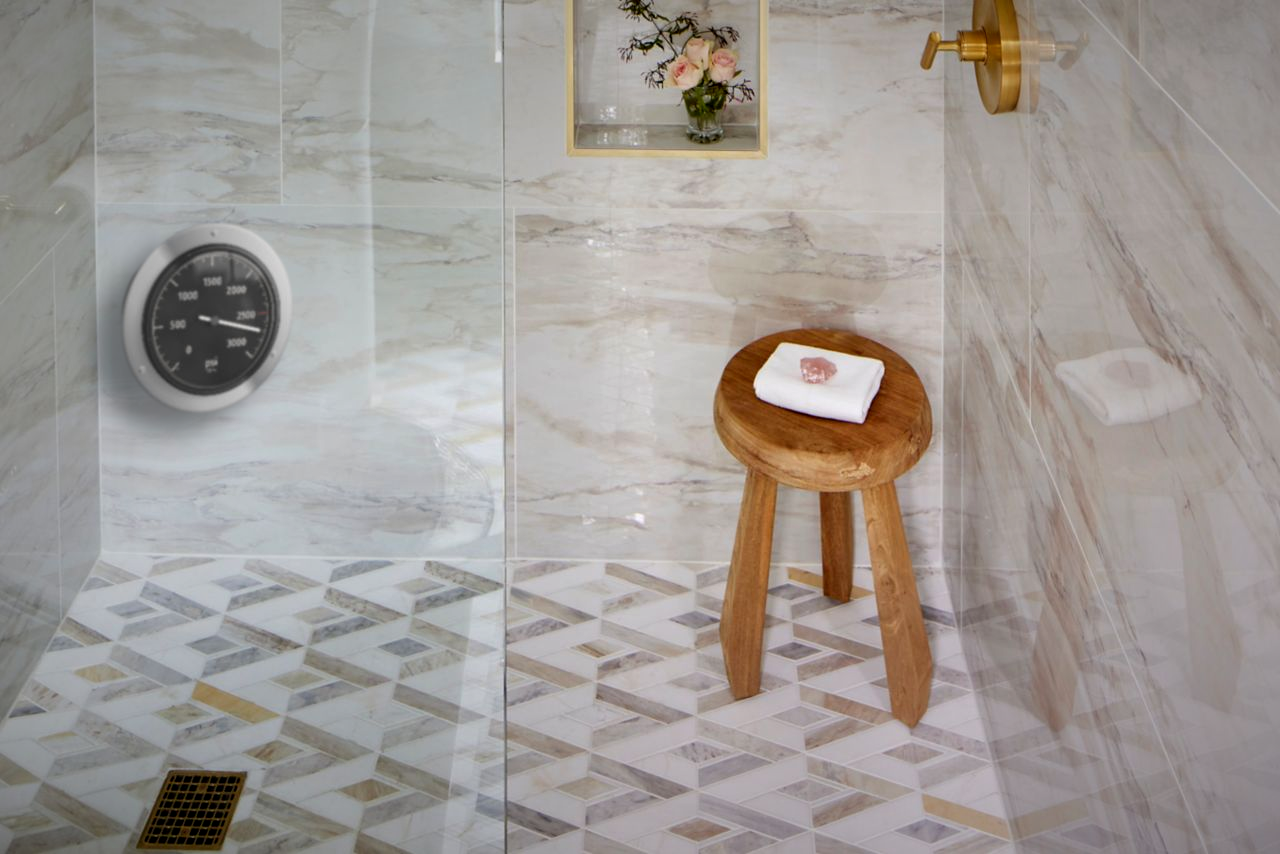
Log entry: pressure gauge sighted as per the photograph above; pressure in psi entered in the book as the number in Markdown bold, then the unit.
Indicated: **2700** psi
